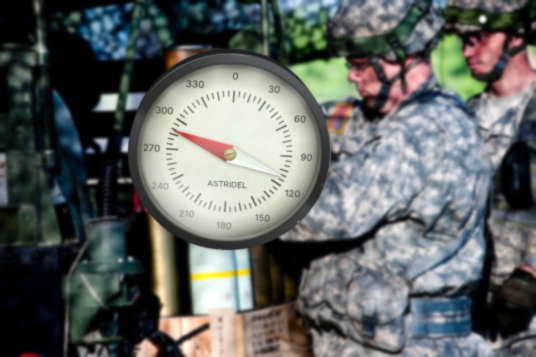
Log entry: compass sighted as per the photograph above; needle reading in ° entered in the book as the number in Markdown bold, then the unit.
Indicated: **290** °
